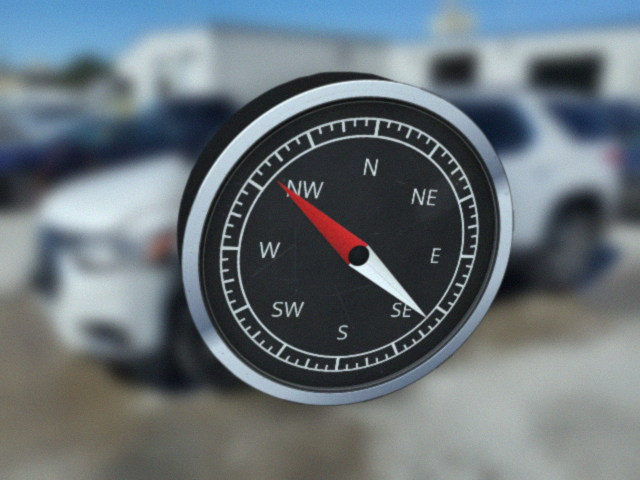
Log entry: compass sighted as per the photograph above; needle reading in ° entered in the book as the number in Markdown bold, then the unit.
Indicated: **307.5** °
